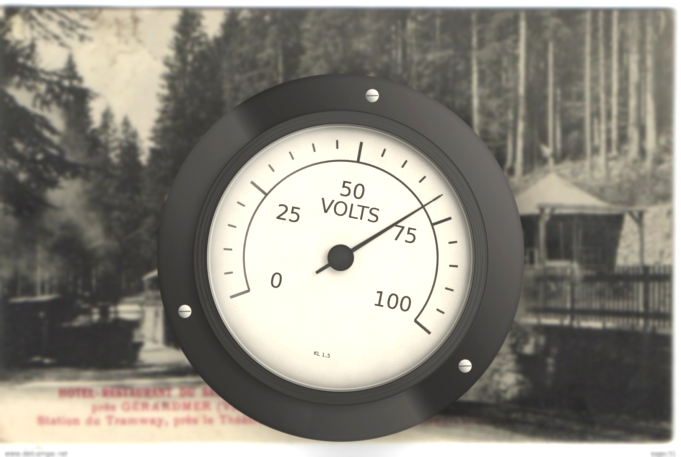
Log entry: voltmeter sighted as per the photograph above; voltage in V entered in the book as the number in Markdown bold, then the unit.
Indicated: **70** V
